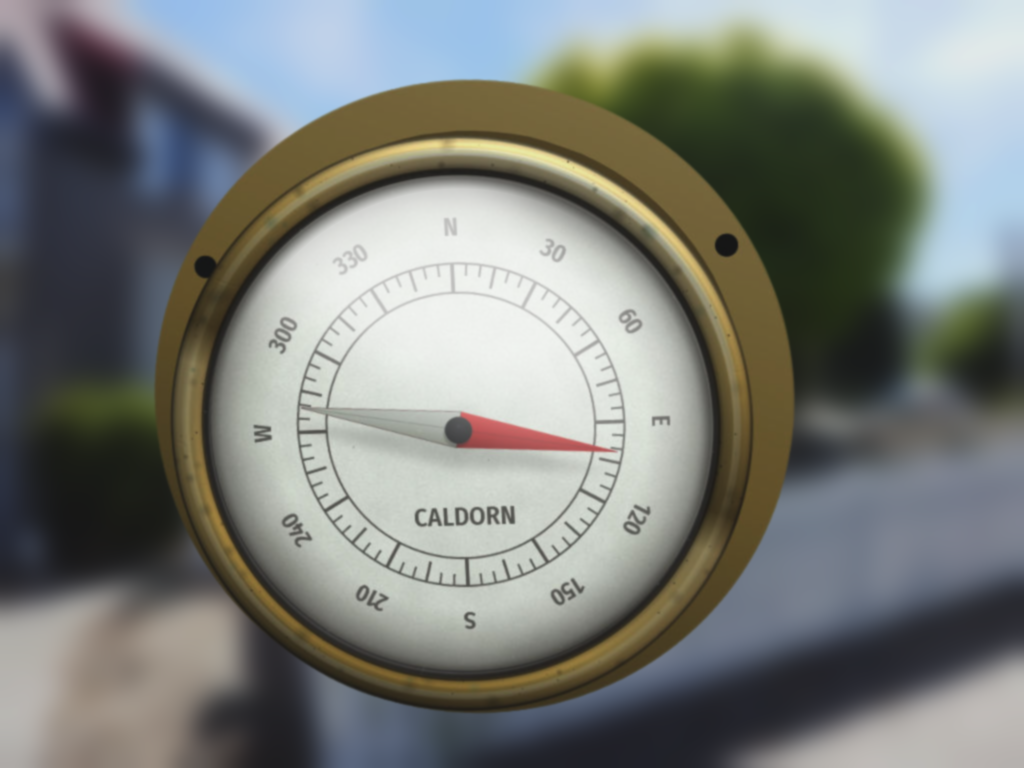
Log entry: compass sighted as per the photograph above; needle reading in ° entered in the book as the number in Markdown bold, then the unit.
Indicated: **100** °
